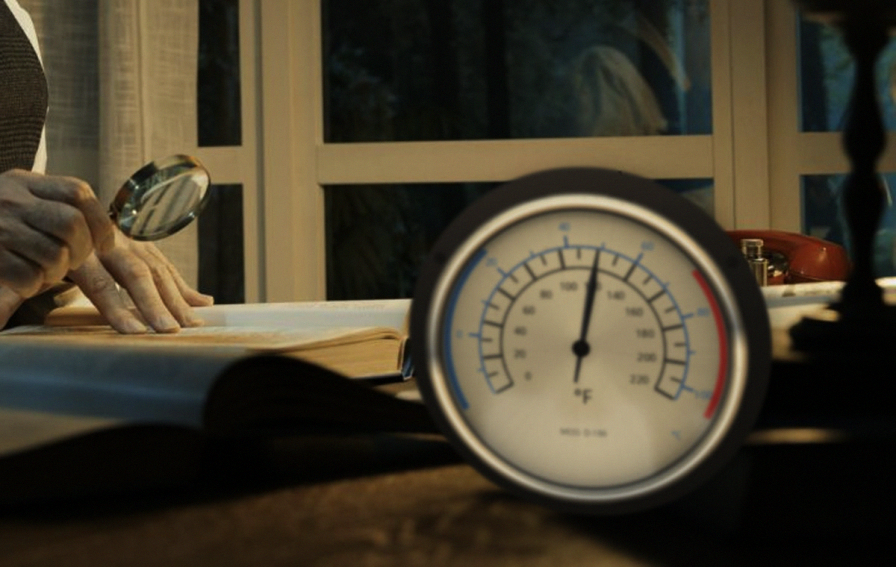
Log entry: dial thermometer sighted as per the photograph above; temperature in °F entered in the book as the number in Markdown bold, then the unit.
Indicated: **120** °F
